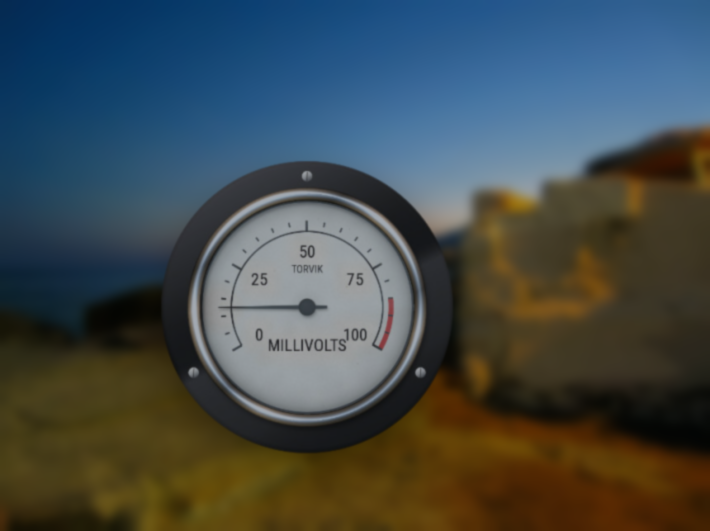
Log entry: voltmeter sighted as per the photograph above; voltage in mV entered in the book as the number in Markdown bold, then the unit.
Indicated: **12.5** mV
